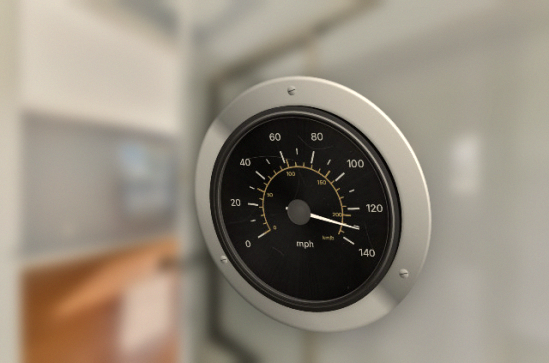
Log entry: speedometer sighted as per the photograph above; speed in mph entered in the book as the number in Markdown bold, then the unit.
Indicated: **130** mph
